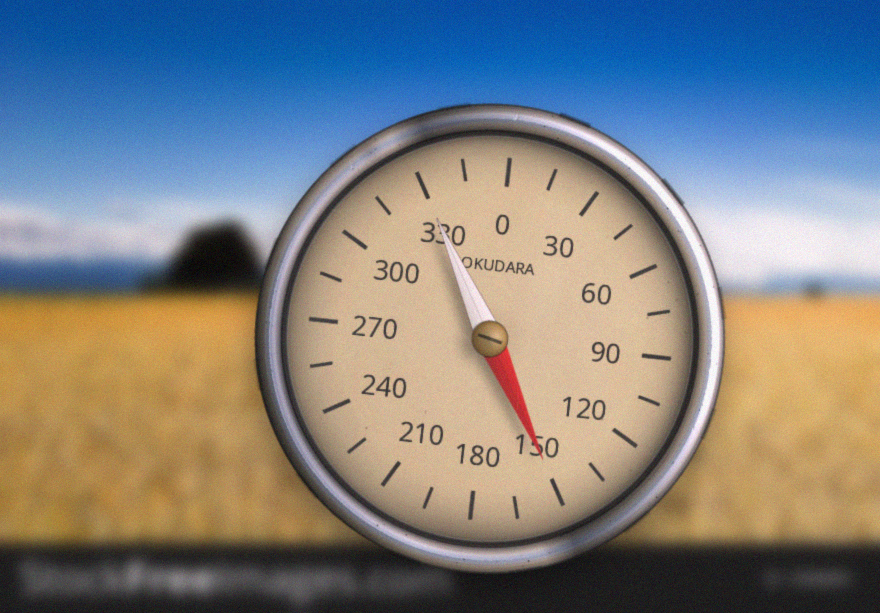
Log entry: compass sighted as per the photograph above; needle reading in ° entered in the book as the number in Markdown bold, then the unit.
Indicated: **150** °
